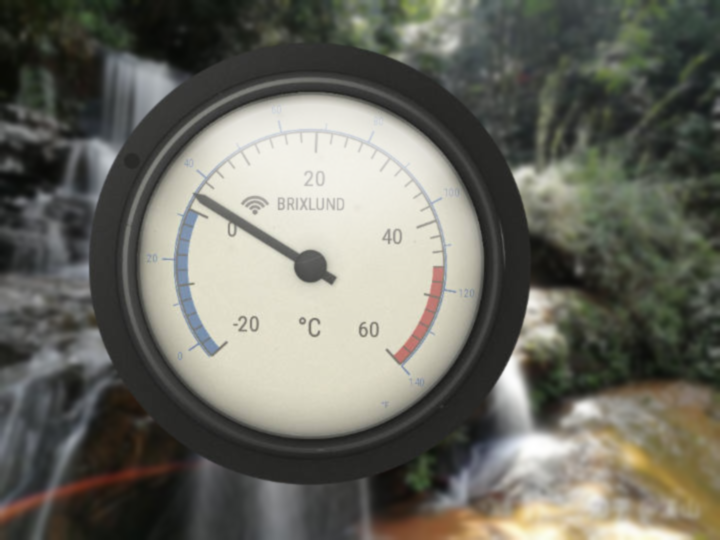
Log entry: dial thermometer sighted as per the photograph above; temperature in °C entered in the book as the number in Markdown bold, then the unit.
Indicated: **2** °C
